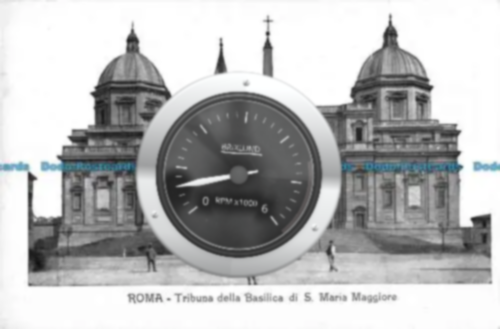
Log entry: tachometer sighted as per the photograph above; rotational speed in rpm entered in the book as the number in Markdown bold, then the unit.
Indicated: **600** rpm
